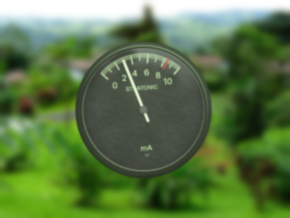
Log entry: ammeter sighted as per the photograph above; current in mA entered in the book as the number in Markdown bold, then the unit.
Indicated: **3** mA
